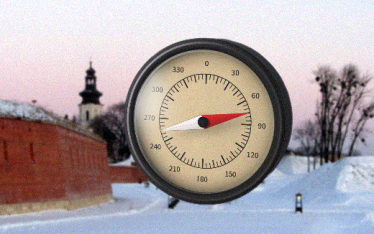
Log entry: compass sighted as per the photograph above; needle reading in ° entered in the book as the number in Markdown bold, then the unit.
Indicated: **75** °
